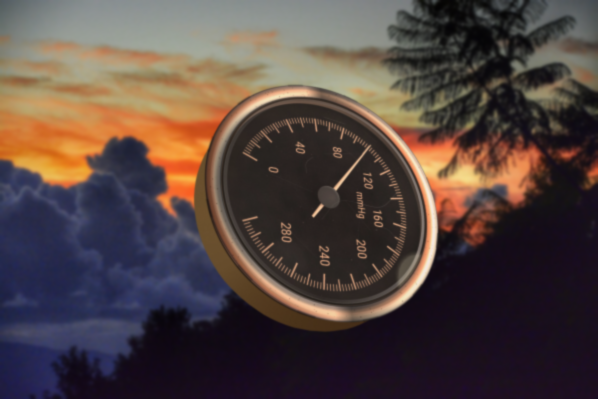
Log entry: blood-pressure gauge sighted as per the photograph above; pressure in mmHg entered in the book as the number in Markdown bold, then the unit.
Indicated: **100** mmHg
